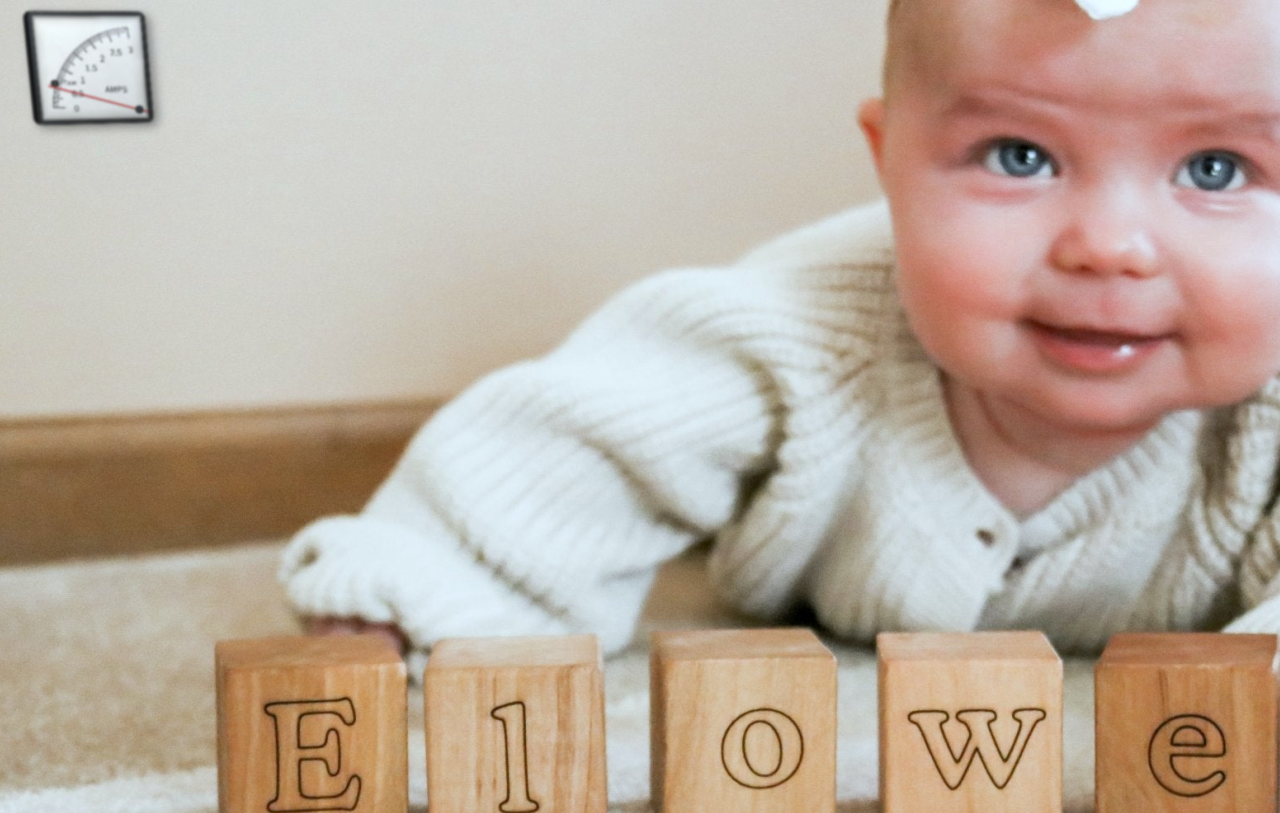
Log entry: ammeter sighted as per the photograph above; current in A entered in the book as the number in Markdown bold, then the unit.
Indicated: **0.5** A
